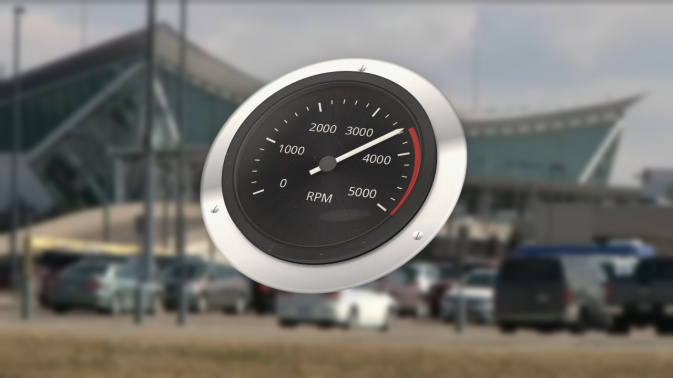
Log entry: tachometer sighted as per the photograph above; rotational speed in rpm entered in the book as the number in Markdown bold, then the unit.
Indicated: **3600** rpm
